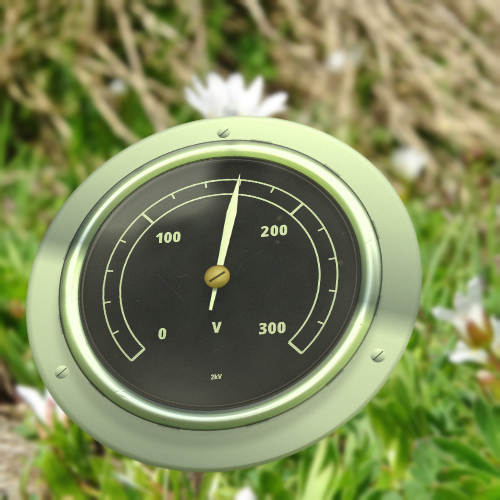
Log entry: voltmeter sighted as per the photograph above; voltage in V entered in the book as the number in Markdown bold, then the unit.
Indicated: **160** V
